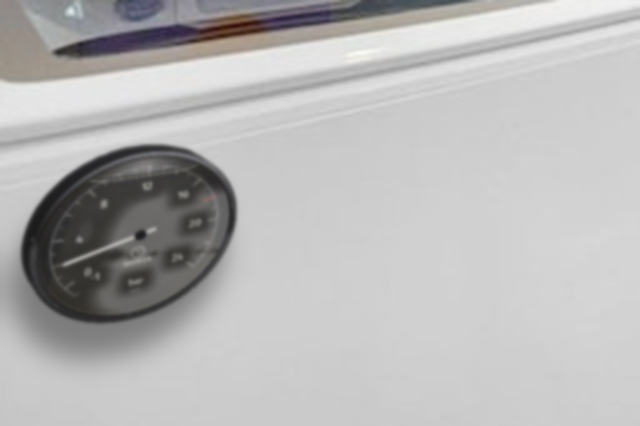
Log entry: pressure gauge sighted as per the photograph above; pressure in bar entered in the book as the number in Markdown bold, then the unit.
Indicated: **2** bar
